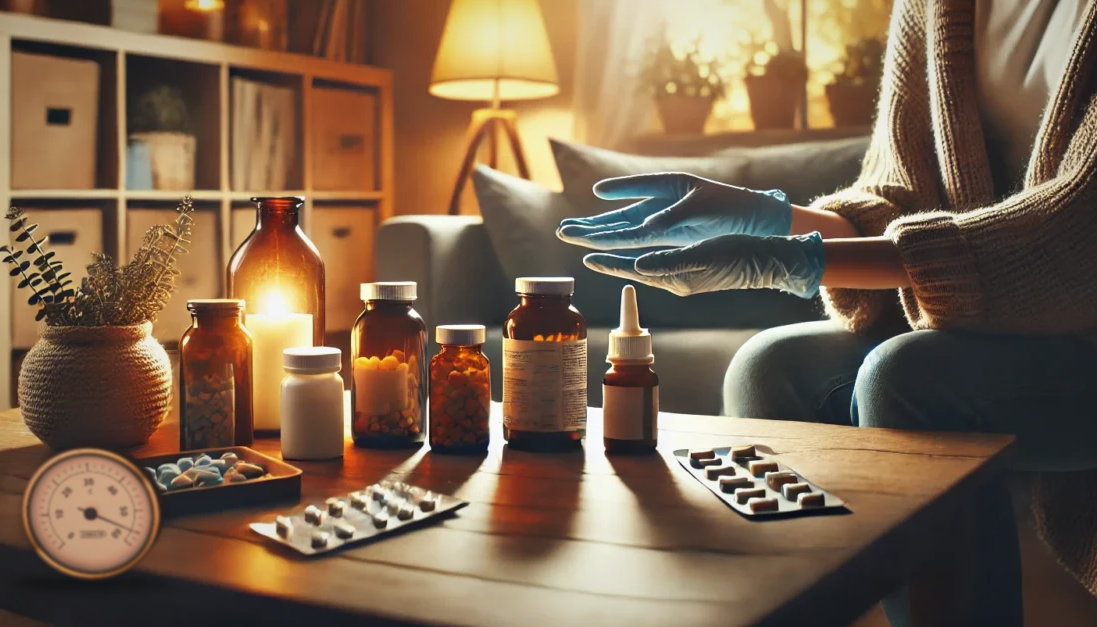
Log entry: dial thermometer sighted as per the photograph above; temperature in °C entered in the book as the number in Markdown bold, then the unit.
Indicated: **56** °C
